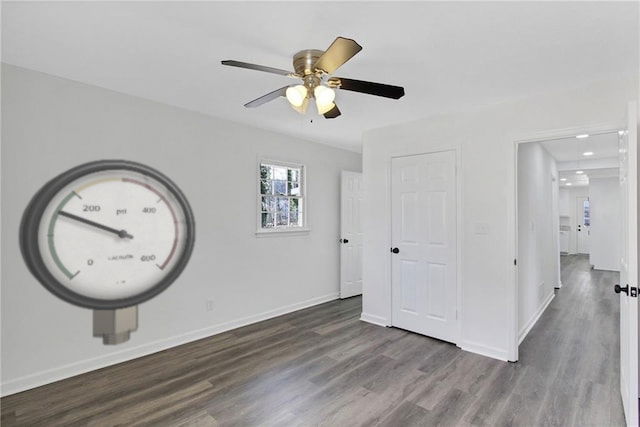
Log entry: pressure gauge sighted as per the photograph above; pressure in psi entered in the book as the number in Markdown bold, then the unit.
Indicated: **150** psi
